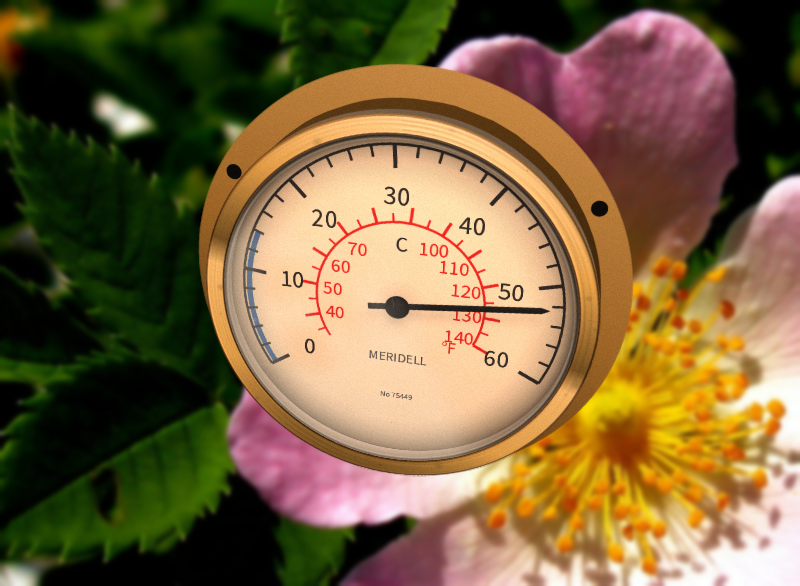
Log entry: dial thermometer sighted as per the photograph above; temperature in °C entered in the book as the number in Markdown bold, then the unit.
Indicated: **52** °C
